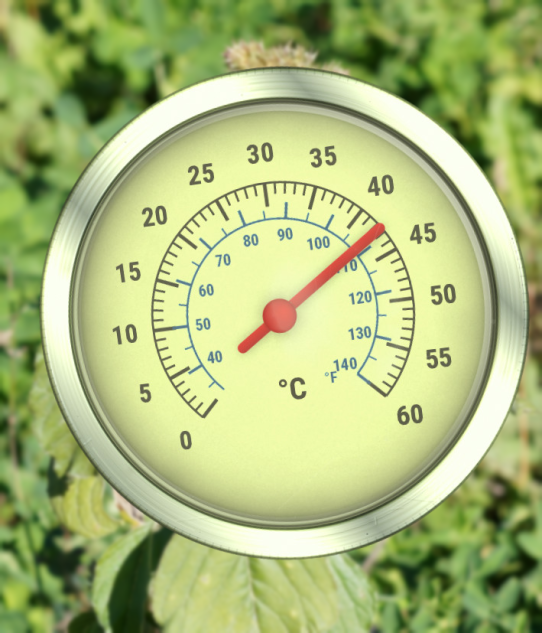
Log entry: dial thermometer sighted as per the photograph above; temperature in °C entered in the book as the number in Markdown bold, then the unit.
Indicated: **42.5** °C
